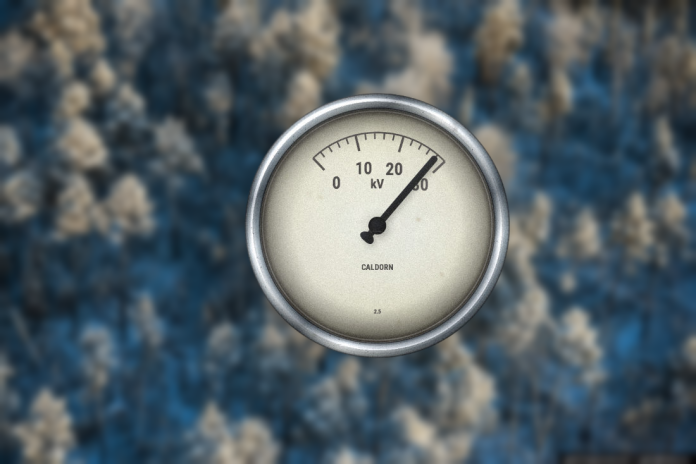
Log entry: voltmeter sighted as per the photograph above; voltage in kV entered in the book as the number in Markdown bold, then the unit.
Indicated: **28** kV
